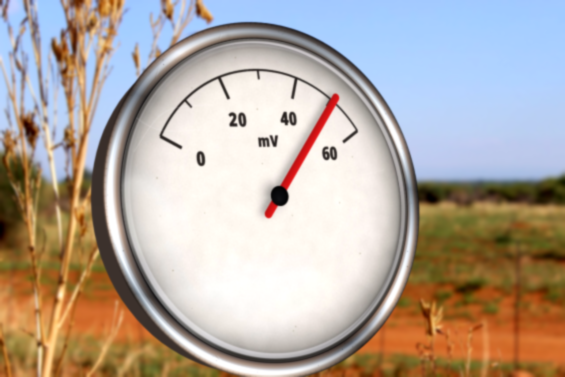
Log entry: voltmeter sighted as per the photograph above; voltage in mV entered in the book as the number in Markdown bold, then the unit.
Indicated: **50** mV
